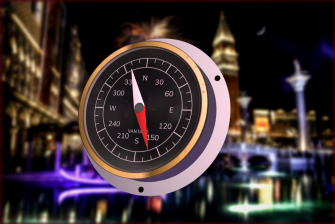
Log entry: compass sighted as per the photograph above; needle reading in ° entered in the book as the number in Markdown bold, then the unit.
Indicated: **160** °
